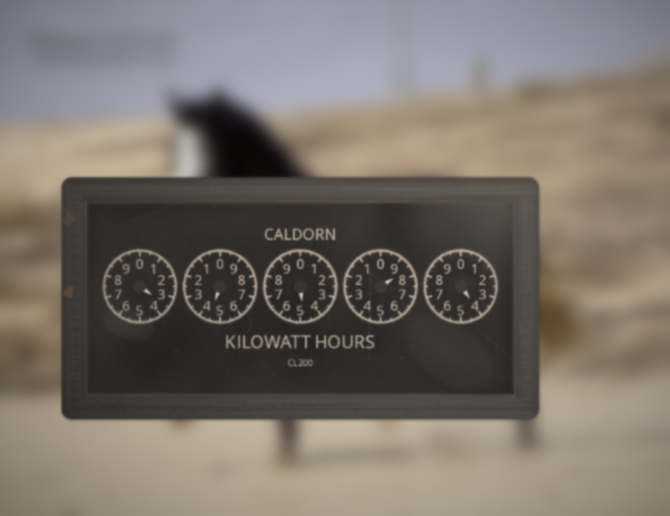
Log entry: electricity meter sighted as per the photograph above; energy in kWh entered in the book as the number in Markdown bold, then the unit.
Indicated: **34484** kWh
